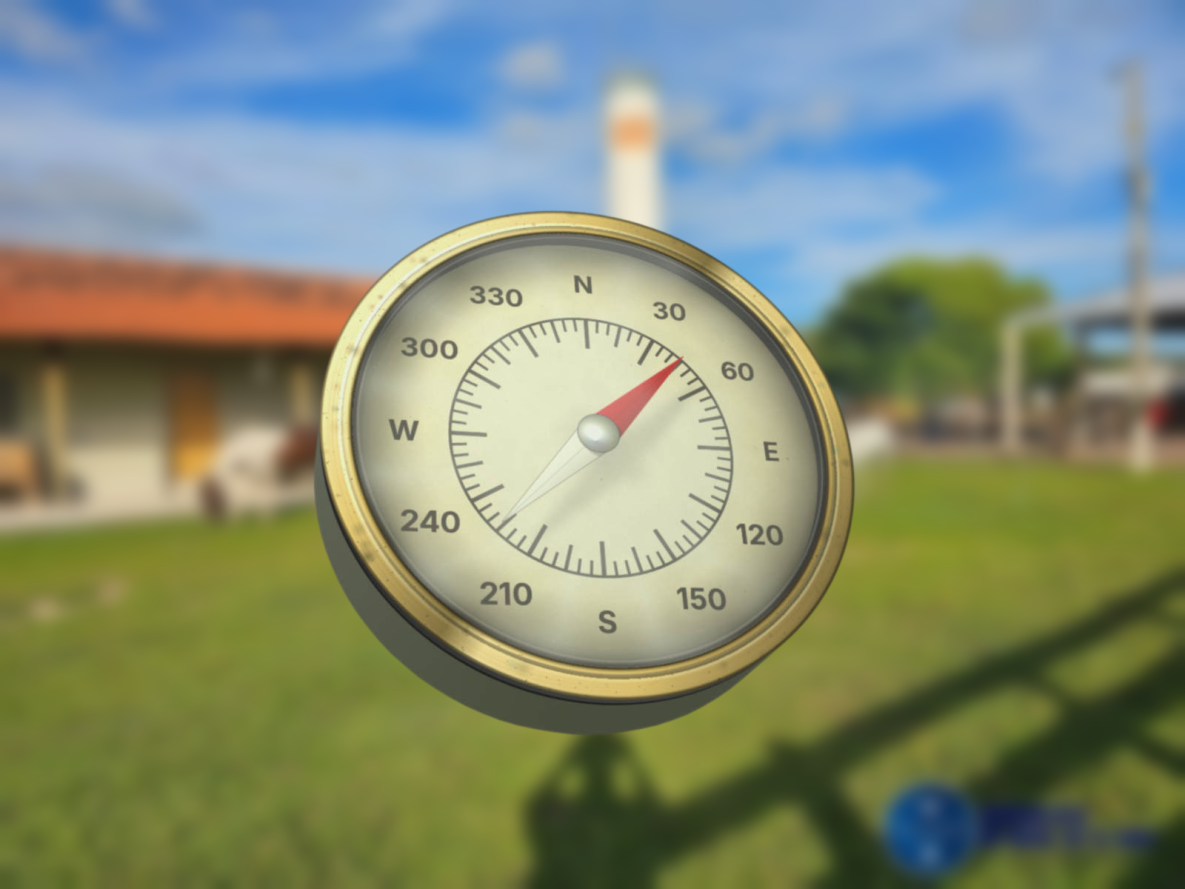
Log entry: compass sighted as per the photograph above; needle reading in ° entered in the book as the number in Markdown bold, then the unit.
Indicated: **45** °
